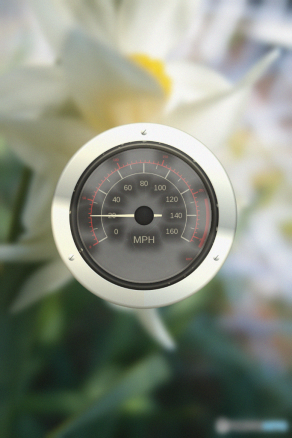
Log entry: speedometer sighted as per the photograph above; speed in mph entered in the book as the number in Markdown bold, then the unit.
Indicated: **20** mph
